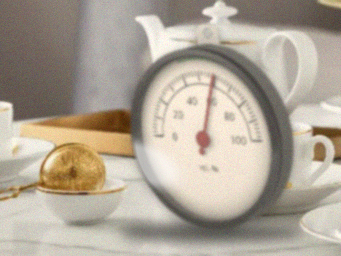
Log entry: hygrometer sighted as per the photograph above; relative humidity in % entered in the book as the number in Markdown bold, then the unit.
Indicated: **60** %
